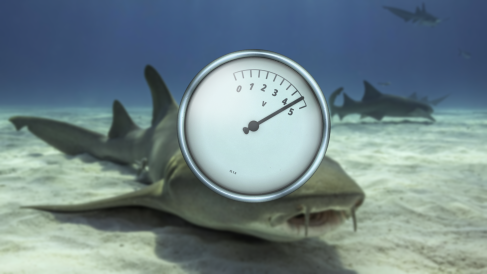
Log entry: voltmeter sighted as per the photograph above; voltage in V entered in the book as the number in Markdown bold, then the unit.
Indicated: **4.5** V
